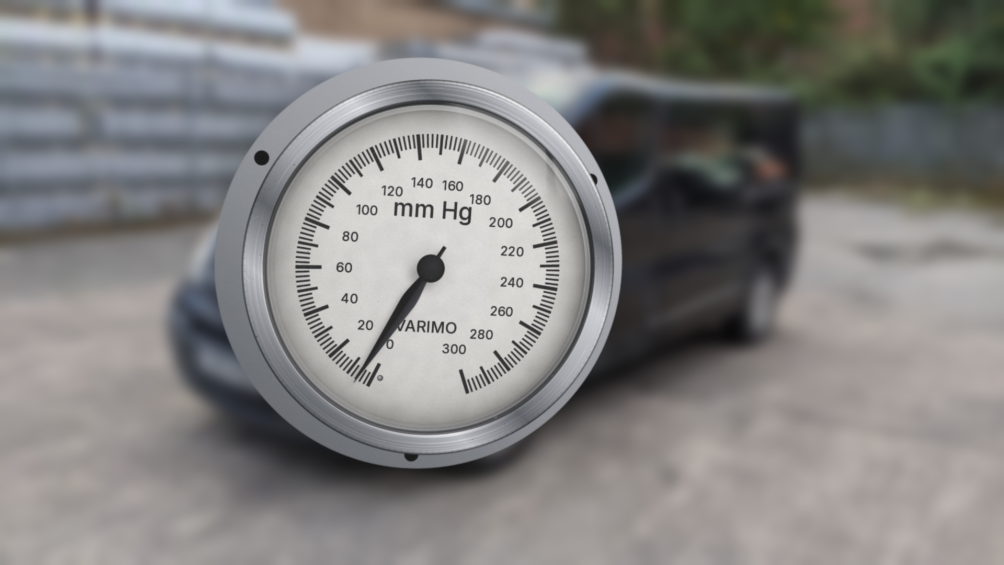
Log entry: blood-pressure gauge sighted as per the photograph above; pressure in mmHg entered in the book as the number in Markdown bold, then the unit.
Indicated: **6** mmHg
